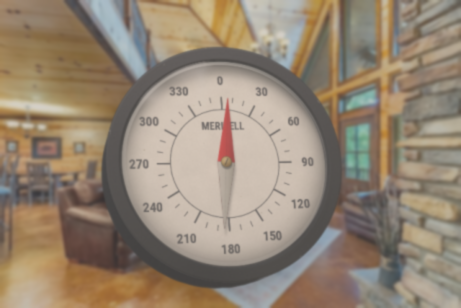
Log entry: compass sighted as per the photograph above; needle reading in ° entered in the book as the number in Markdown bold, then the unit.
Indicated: **5** °
